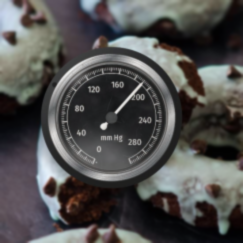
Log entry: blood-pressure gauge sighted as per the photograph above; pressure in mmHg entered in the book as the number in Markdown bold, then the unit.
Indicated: **190** mmHg
